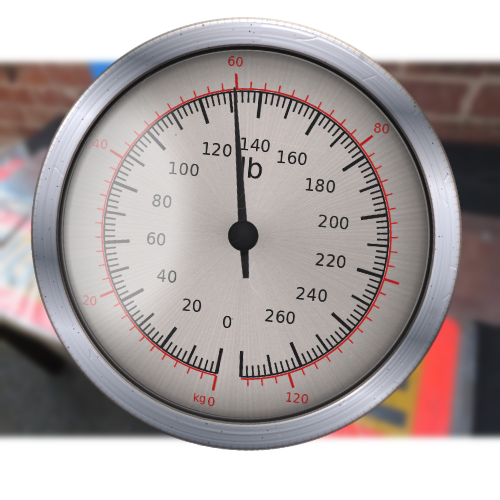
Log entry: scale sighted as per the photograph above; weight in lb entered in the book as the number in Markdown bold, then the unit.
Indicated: **132** lb
